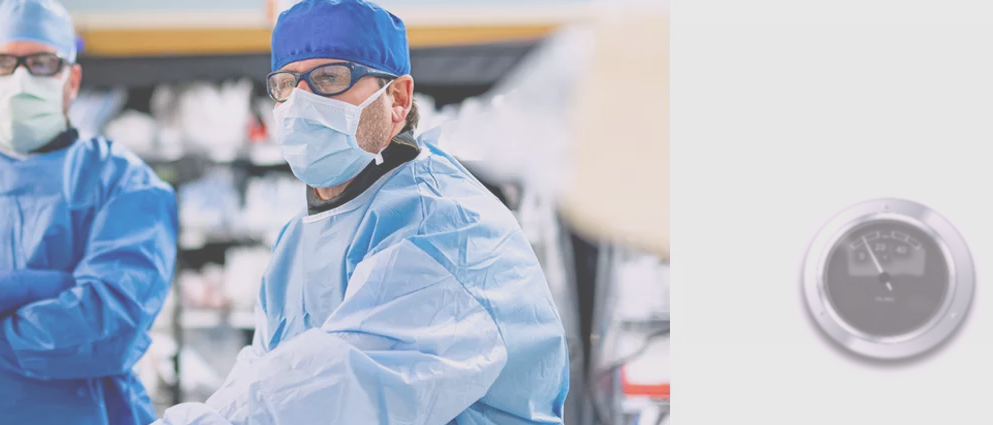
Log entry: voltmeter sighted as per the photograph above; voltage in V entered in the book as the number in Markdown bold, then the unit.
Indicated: **10** V
